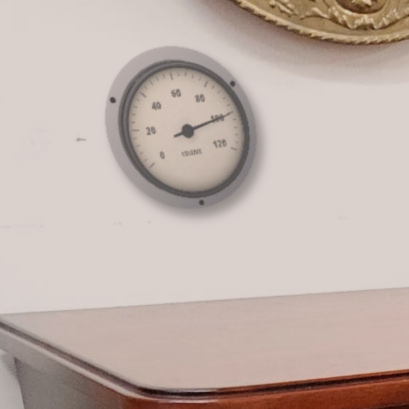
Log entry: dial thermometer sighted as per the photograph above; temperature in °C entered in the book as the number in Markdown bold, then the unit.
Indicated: **100** °C
